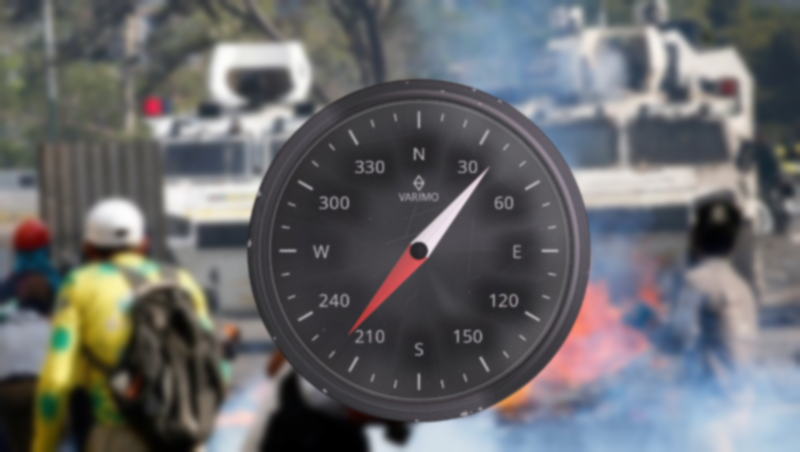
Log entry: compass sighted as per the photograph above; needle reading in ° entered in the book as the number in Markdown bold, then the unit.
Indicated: **220** °
